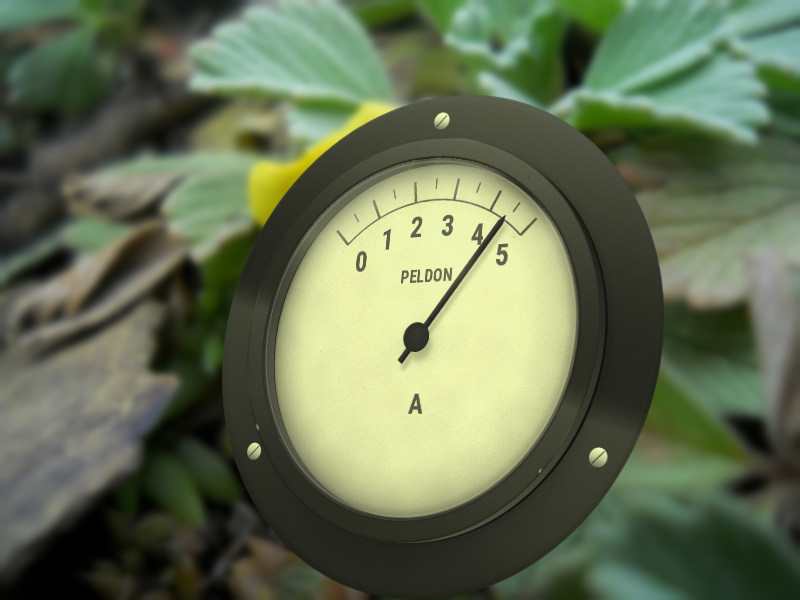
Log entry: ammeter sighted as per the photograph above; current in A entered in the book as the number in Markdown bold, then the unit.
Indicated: **4.5** A
